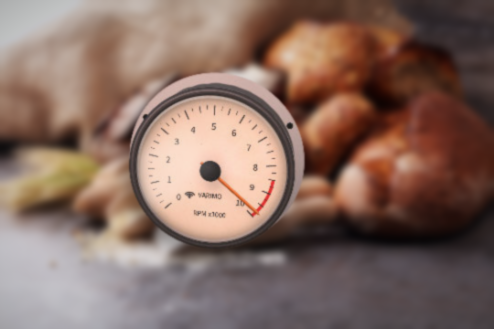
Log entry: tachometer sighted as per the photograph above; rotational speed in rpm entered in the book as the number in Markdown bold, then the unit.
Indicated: **9750** rpm
